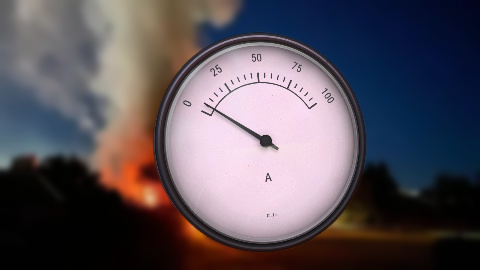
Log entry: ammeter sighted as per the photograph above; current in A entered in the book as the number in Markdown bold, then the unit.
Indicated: **5** A
